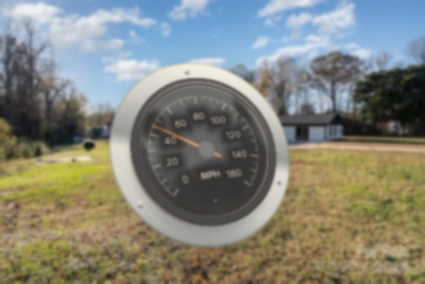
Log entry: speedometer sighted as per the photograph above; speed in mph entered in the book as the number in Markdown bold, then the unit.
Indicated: **45** mph
